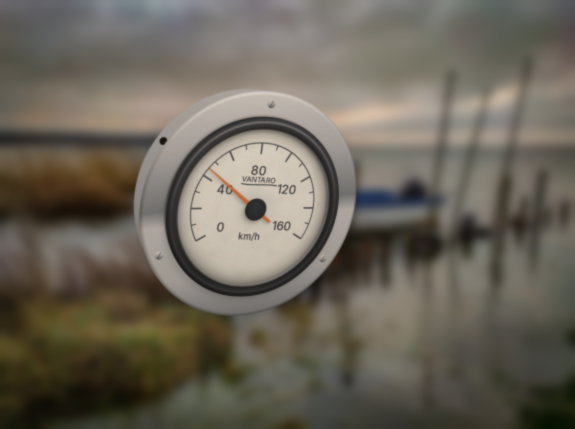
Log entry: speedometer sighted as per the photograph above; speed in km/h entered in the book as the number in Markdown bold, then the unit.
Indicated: **45** km/h
